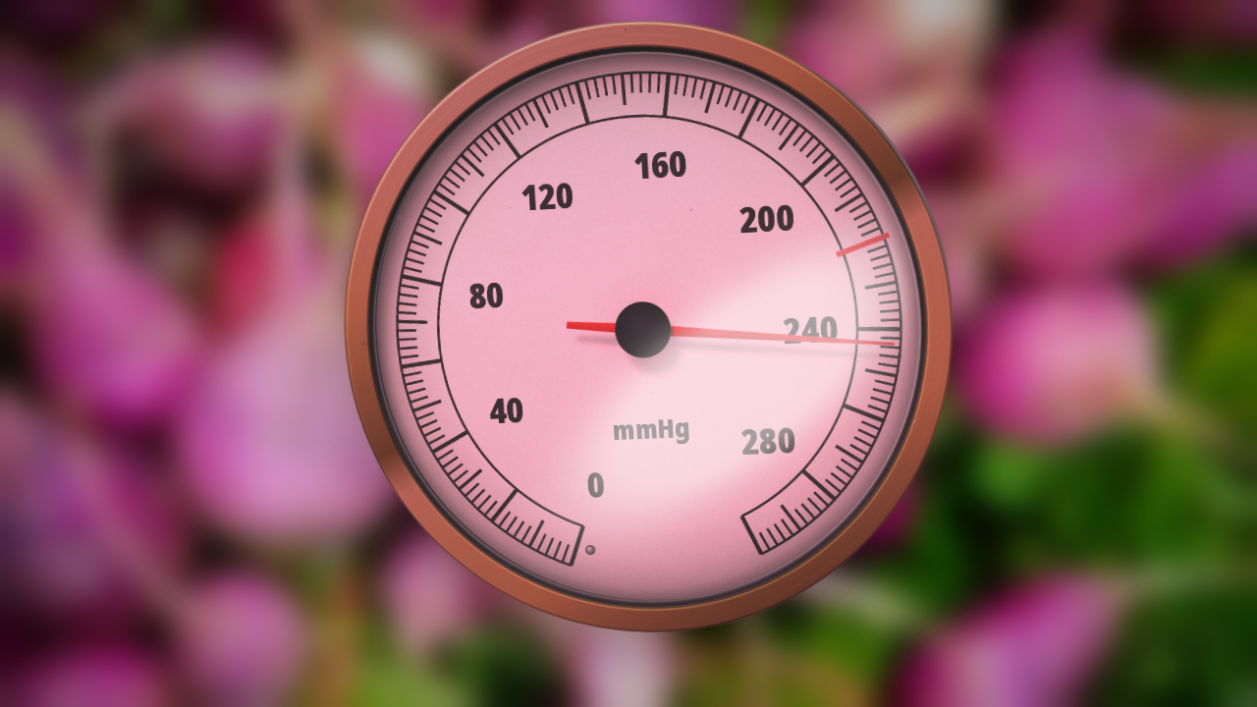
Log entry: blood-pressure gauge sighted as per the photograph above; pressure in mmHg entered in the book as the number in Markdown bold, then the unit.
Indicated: **243** mmHg
